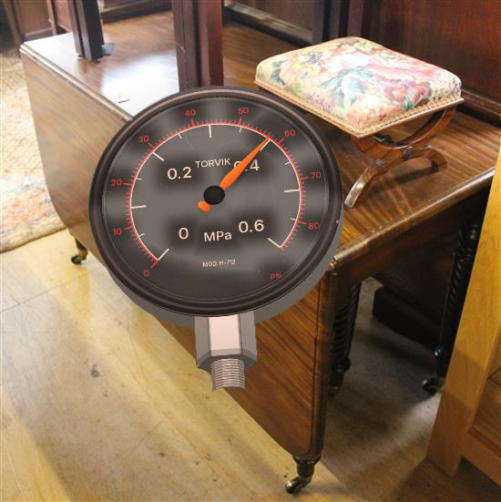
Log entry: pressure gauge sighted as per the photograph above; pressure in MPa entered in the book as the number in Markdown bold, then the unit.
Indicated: **0.4** MPa
